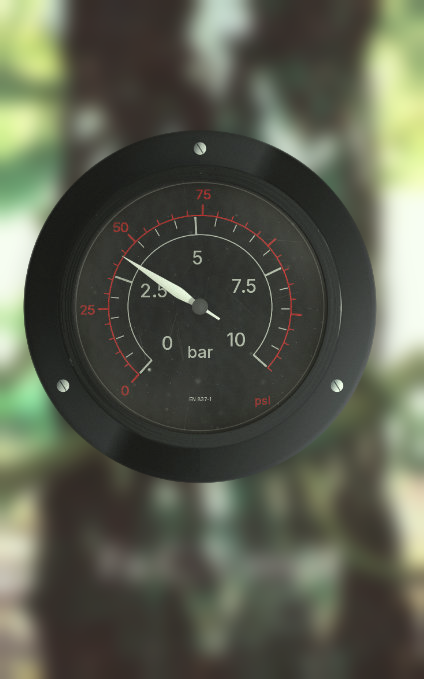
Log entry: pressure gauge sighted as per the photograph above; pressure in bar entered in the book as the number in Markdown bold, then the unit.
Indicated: **3** bar
